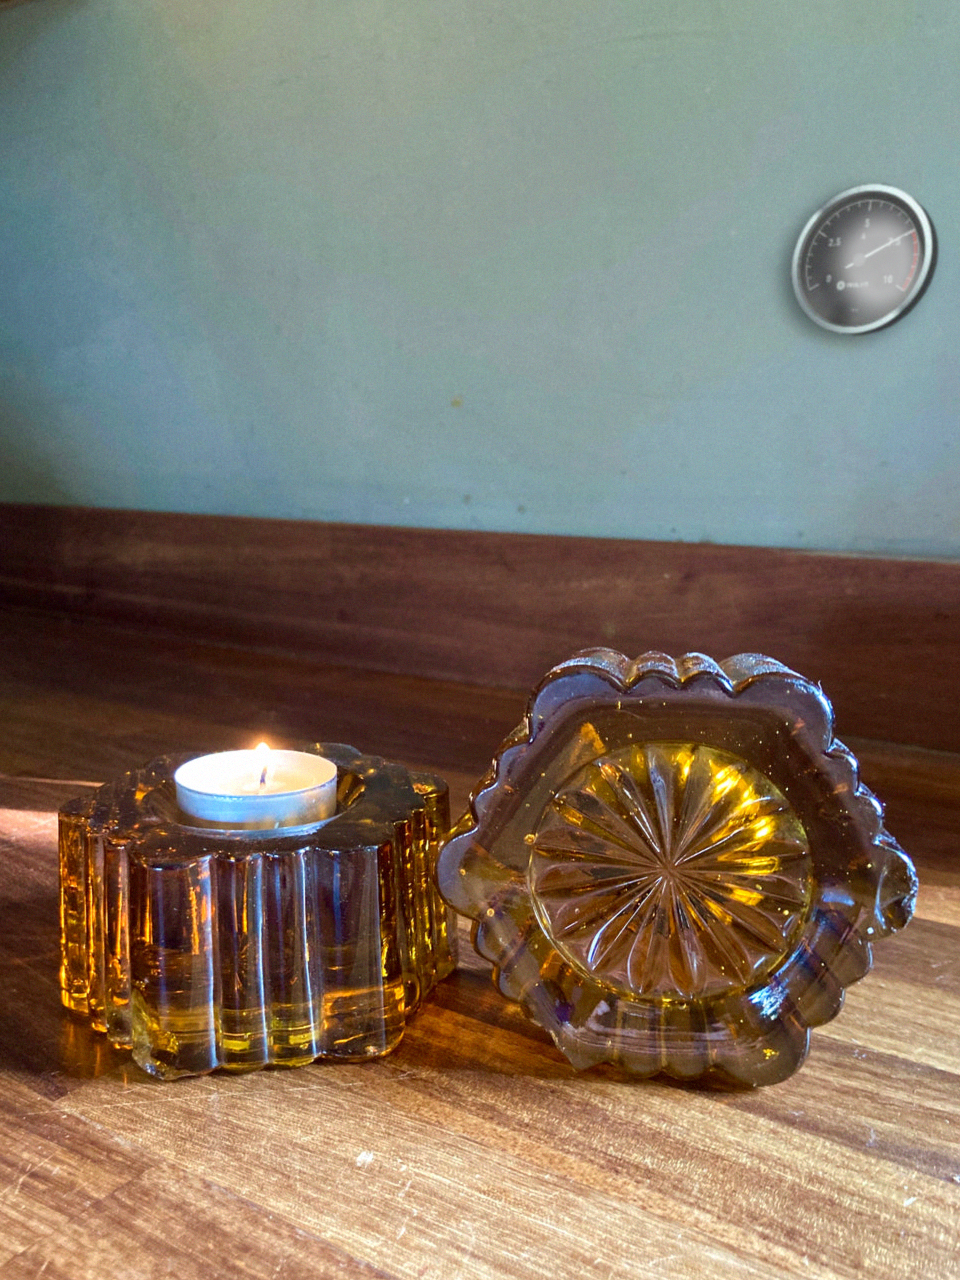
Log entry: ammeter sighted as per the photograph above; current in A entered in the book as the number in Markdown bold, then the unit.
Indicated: **7.5** A
